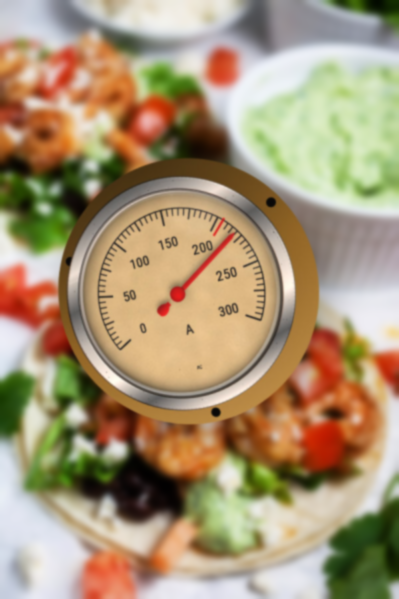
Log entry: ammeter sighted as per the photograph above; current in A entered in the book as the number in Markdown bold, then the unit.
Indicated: **220** A
